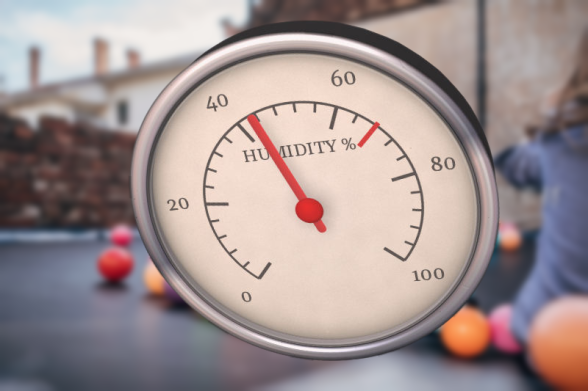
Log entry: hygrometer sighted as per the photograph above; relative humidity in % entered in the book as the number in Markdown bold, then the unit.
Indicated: **44** %
